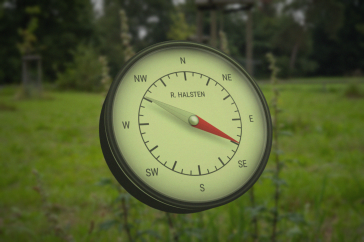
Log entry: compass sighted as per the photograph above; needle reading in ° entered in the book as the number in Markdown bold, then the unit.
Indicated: **120** °
